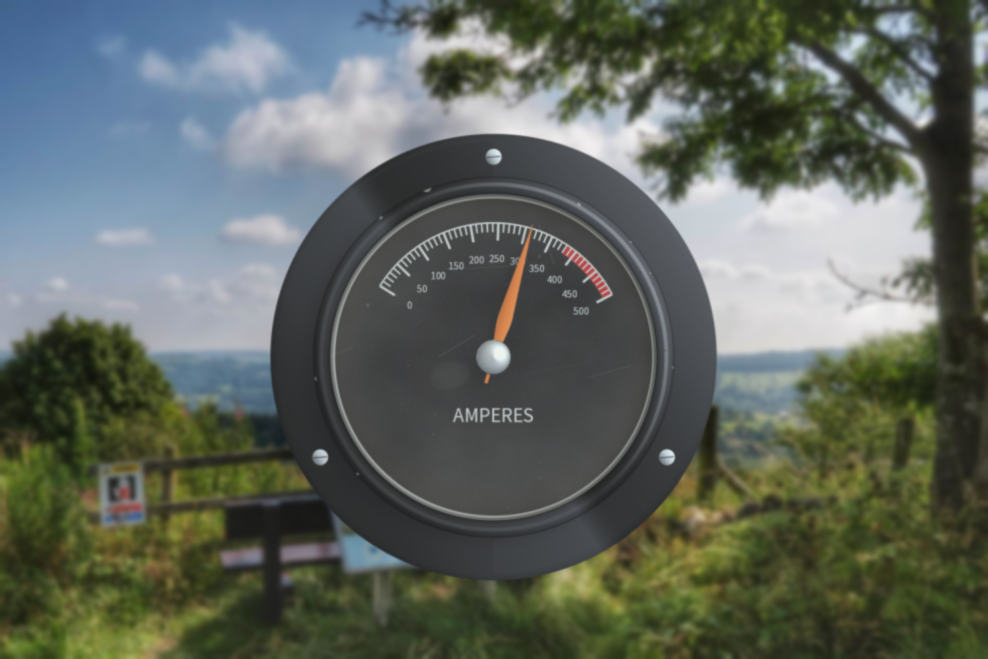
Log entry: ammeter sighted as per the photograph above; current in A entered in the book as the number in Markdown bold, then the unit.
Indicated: **310** A
